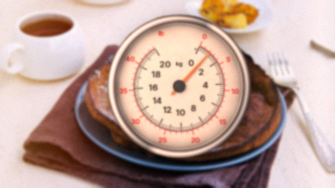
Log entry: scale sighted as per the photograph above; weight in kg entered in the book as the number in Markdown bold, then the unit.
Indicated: **1** kg
